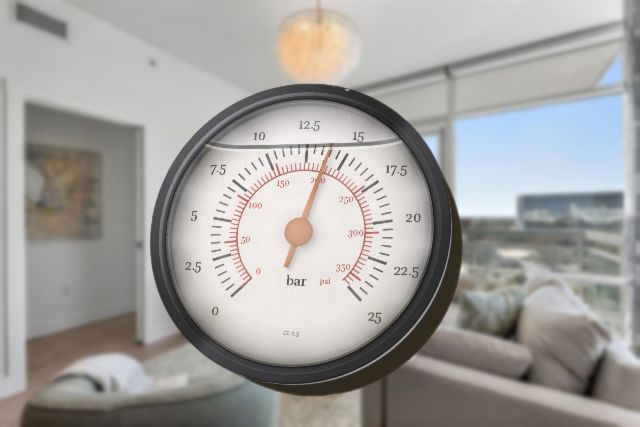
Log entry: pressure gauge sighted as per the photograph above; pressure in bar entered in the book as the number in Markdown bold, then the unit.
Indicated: **14** bar
